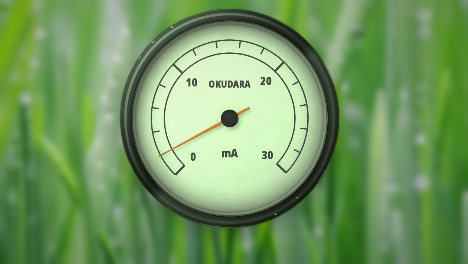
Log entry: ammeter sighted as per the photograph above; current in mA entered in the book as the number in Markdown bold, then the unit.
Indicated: **2** mA
